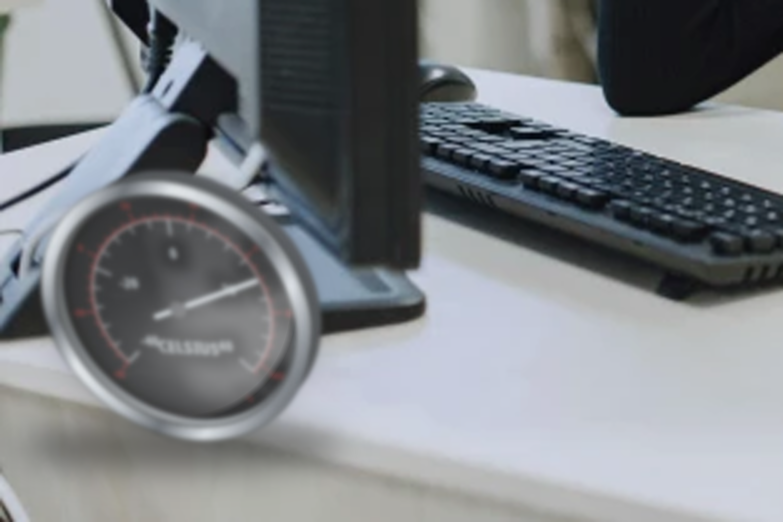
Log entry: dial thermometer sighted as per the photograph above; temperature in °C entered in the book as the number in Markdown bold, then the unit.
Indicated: **20** °C
